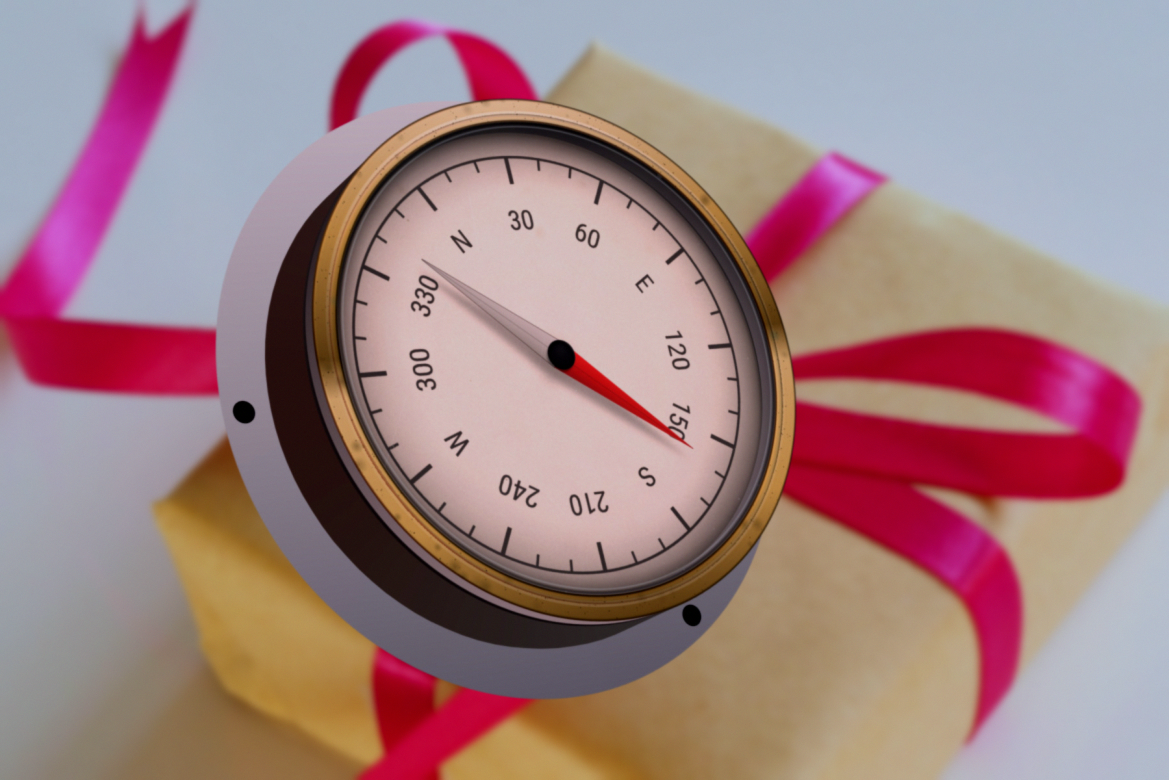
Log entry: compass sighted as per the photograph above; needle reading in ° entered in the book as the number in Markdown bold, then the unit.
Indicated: **160** °
